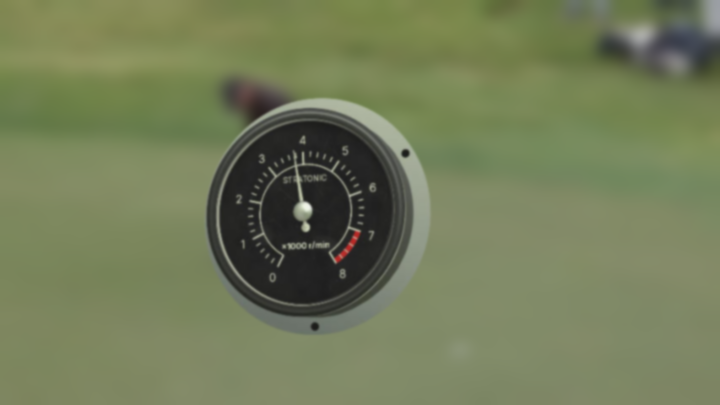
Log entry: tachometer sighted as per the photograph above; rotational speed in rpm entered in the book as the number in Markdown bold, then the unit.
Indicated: **3800** rpm
